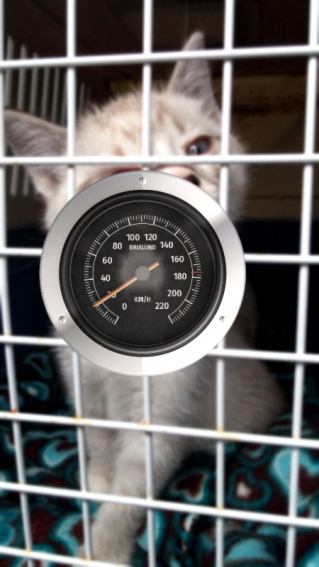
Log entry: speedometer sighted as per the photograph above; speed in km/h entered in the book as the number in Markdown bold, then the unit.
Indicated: **20** km/h
